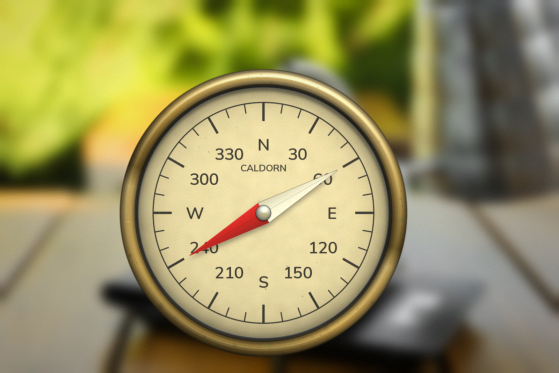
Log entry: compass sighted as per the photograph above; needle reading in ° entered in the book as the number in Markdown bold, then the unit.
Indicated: **240** °
